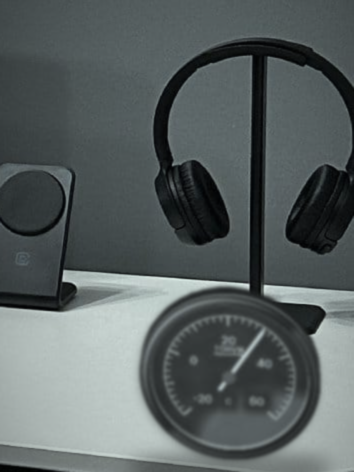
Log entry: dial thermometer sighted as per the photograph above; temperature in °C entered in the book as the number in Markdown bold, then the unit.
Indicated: **30** °C
